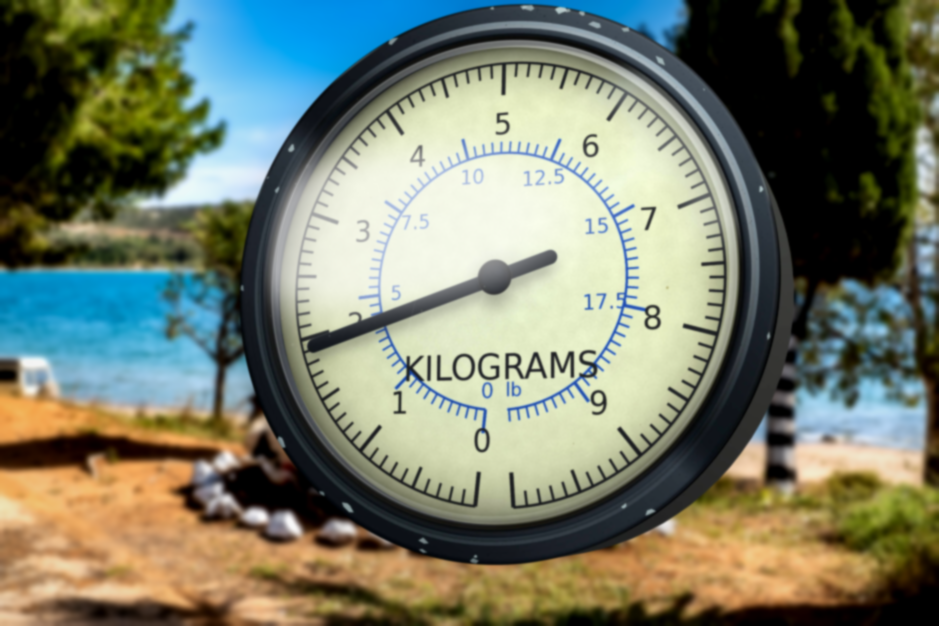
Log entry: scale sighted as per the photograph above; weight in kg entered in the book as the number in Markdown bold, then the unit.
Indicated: **1.9** kg
